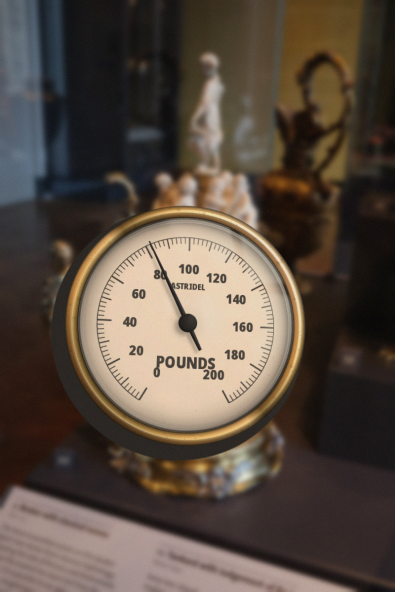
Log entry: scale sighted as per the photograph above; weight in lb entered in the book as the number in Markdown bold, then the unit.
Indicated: **82** lb
